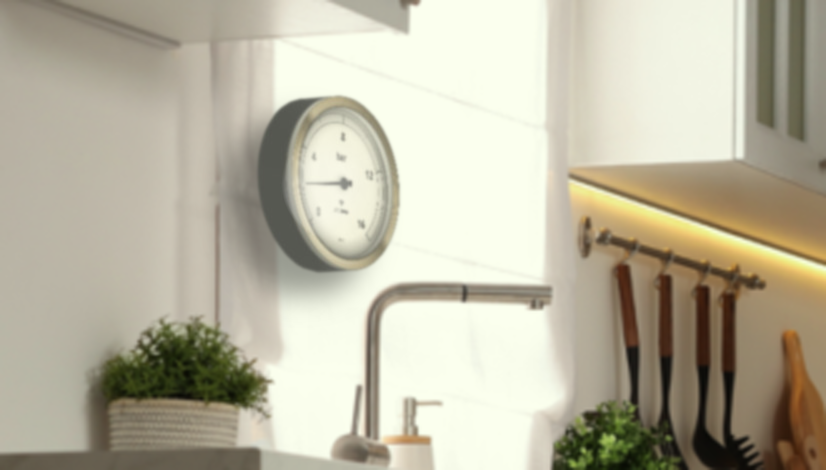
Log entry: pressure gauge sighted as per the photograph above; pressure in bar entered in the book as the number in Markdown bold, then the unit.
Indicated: **2** bar
